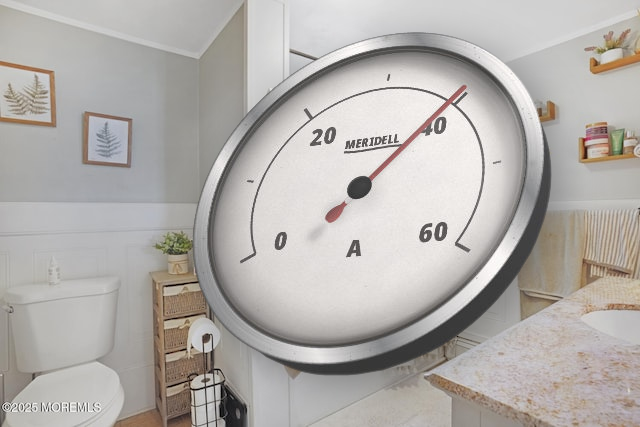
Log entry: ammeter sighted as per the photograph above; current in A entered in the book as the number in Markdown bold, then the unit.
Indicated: **40** A
